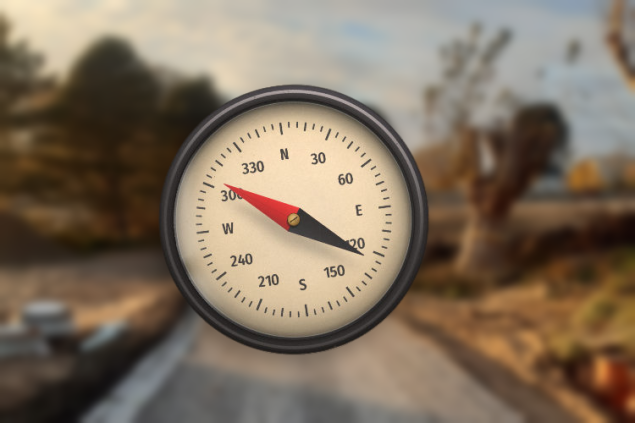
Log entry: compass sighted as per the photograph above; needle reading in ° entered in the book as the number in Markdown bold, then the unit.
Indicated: **305** °
